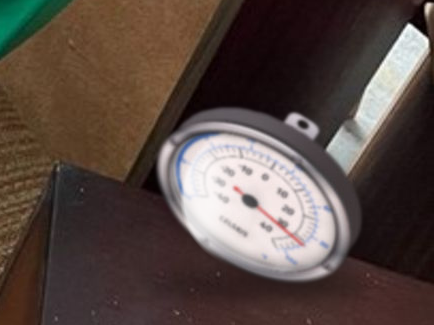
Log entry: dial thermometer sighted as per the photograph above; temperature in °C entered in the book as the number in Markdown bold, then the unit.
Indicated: **30** °C
